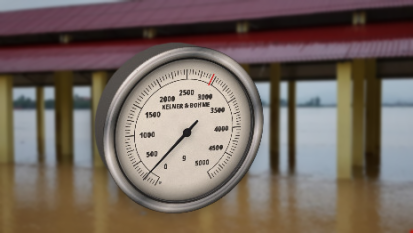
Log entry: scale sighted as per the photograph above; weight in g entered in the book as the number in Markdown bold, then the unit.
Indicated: **250** g
